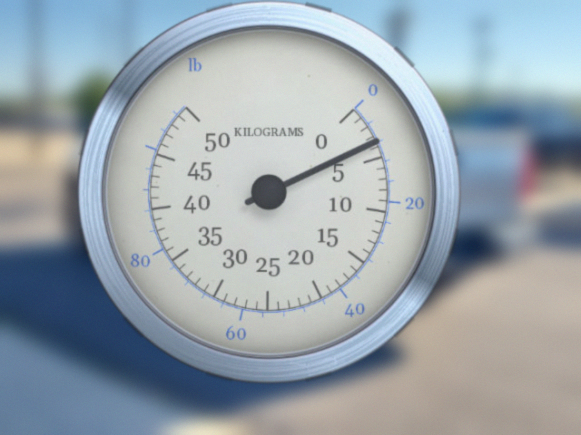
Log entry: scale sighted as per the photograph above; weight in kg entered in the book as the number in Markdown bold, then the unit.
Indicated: **3.5** kg
